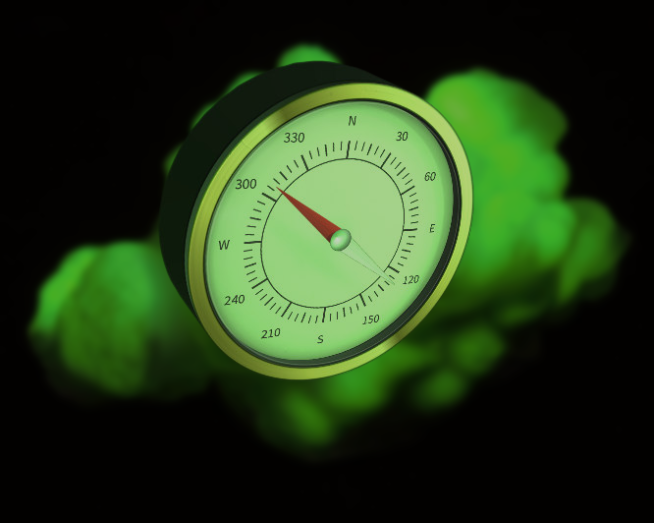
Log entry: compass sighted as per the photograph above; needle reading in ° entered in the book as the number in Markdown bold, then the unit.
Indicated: **307.5** °
